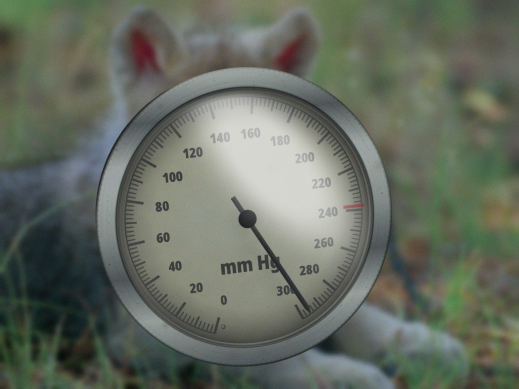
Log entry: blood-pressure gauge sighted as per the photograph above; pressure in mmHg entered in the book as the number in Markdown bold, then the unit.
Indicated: **296** mmHg
